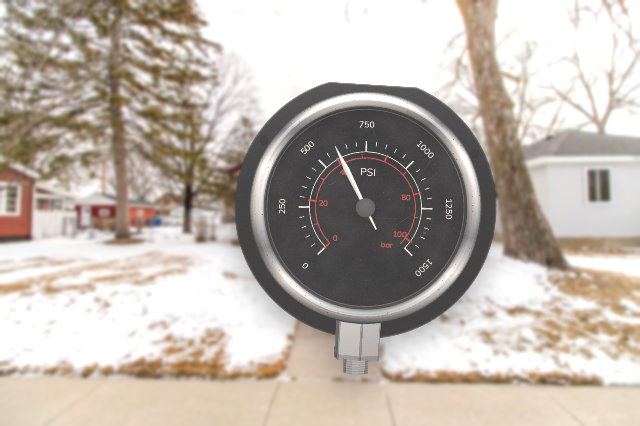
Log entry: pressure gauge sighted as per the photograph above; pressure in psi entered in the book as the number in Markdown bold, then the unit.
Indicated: **600** psi
